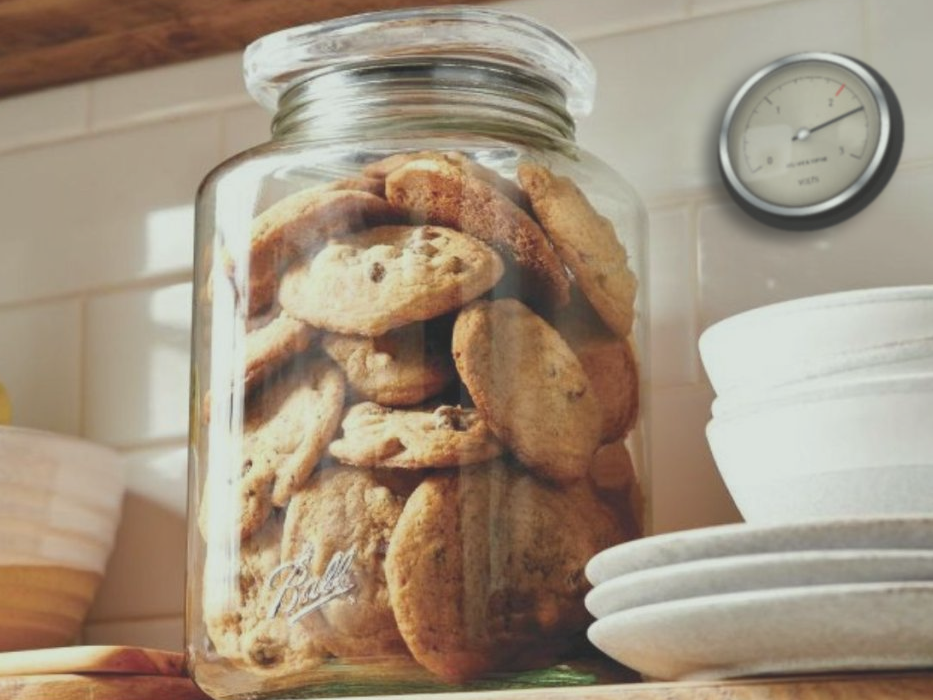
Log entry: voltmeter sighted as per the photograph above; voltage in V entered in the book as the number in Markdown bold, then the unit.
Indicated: **2.4** V
